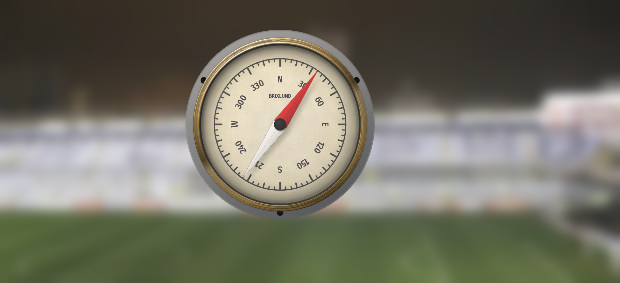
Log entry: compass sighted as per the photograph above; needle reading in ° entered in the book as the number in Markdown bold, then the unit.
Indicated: **35** °
